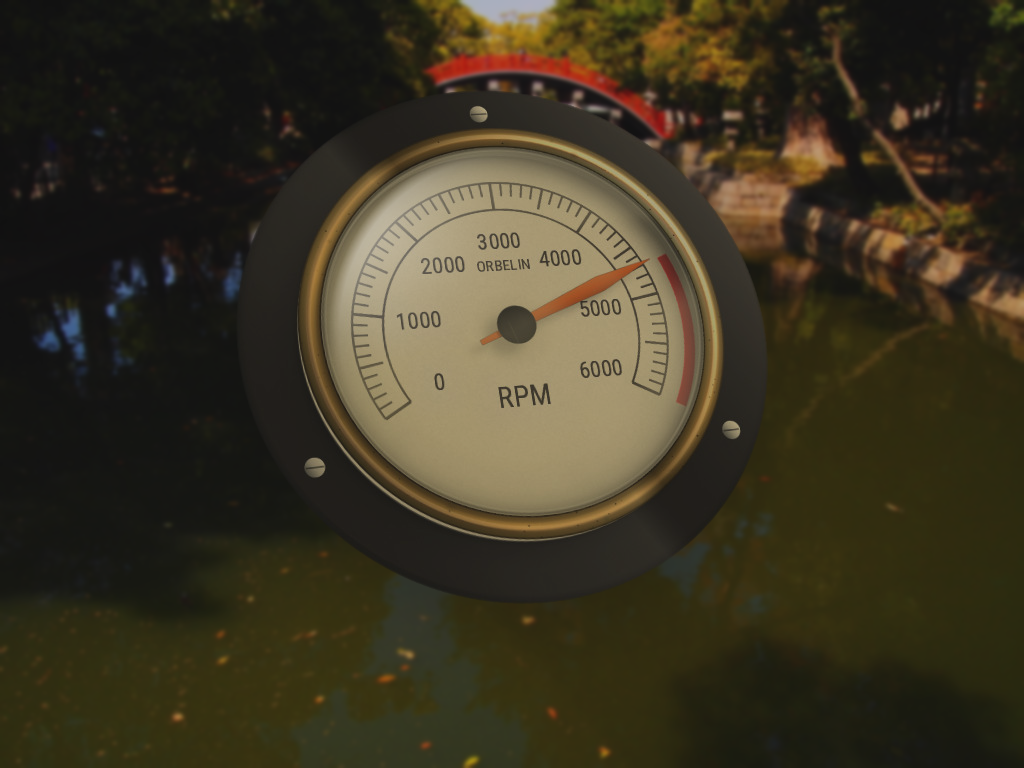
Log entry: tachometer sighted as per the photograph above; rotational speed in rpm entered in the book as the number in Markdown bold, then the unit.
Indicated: **4700** rpm
